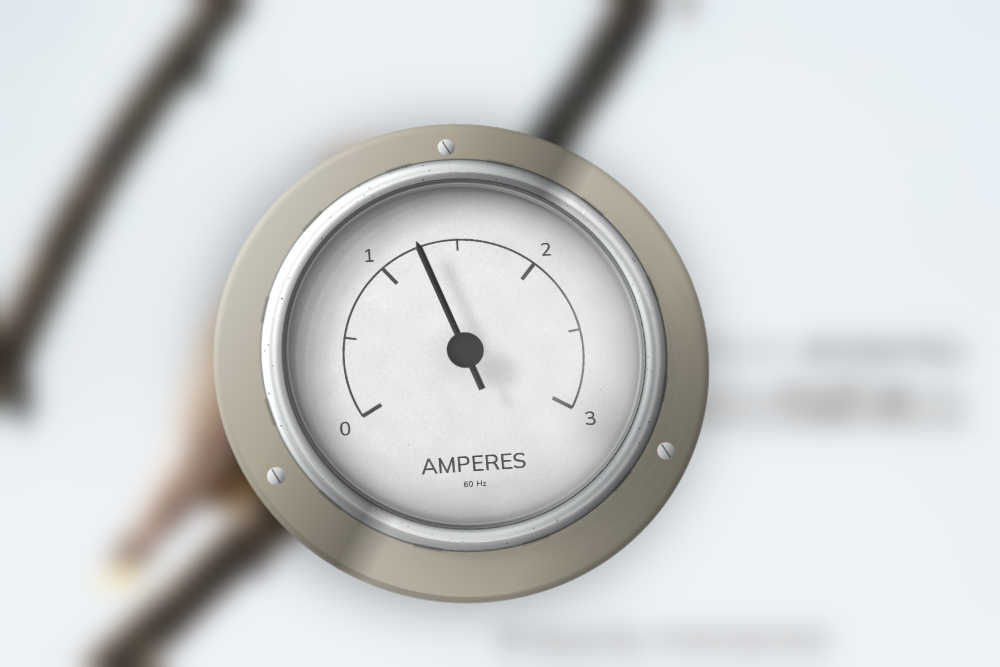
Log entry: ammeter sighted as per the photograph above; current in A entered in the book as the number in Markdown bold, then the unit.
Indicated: **1.25** A
